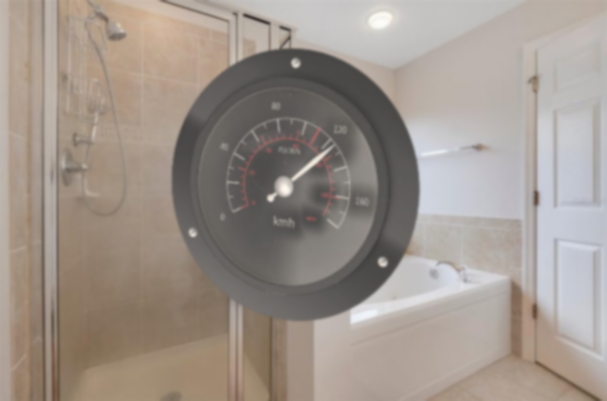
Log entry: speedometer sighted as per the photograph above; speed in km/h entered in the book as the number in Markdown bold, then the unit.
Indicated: **125** km/h
